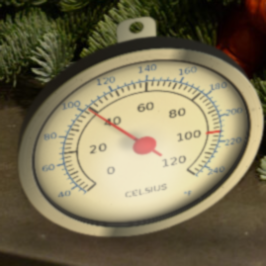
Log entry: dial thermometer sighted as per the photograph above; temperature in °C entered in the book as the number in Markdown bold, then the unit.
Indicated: **40** °C
